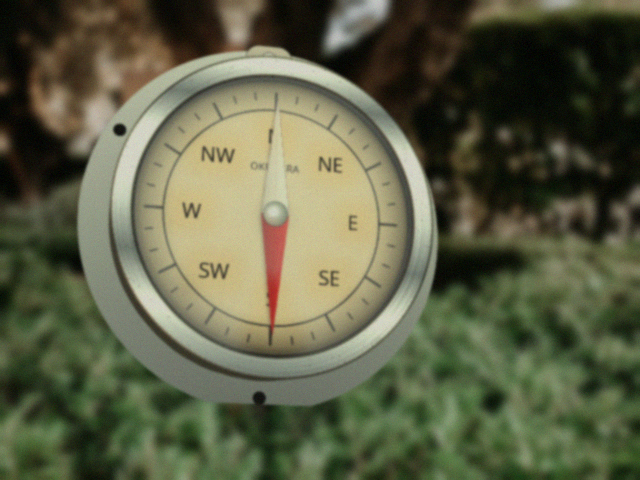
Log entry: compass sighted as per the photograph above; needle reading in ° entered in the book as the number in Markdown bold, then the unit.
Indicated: **180** °
